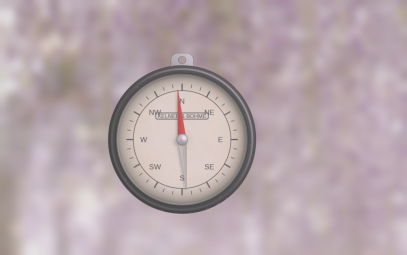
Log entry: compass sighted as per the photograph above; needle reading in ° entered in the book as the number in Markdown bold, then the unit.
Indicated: **355** °
